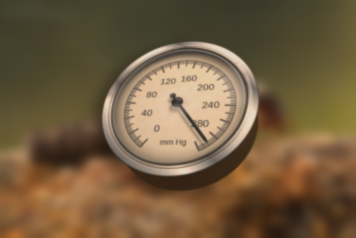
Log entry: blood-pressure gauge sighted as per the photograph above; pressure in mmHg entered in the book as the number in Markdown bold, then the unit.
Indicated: **290** mmHg
